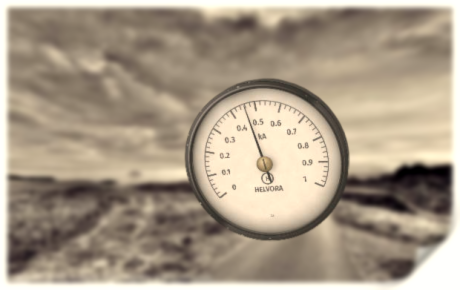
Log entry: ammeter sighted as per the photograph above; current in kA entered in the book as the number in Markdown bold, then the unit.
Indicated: **0.46** kA
